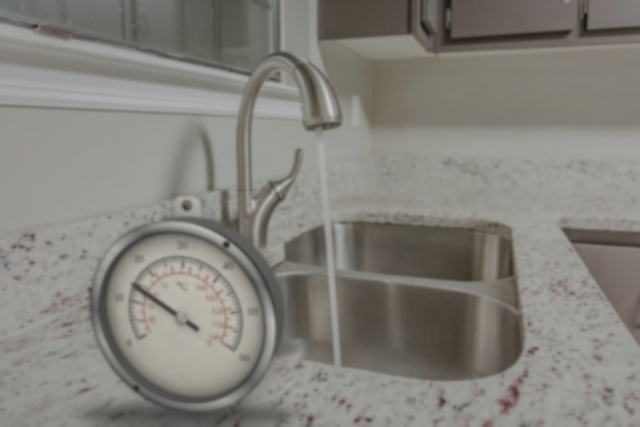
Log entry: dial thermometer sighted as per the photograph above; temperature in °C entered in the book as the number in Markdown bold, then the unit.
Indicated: **15** °C
